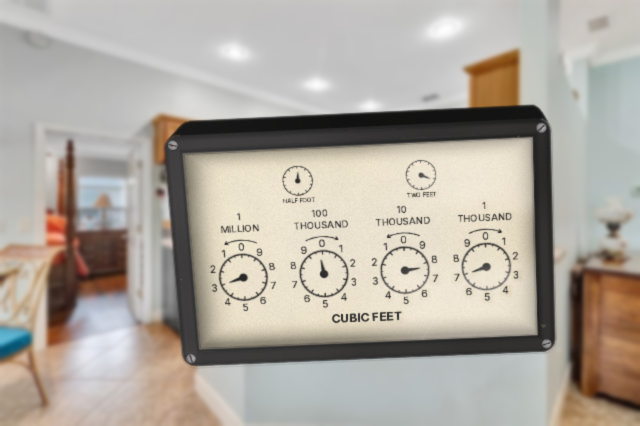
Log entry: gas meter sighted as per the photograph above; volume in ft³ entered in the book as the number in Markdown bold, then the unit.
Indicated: **297700** ft³
